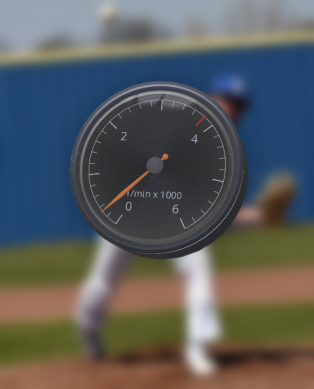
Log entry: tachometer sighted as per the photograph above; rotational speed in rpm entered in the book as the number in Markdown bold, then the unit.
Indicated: **300** rpm
